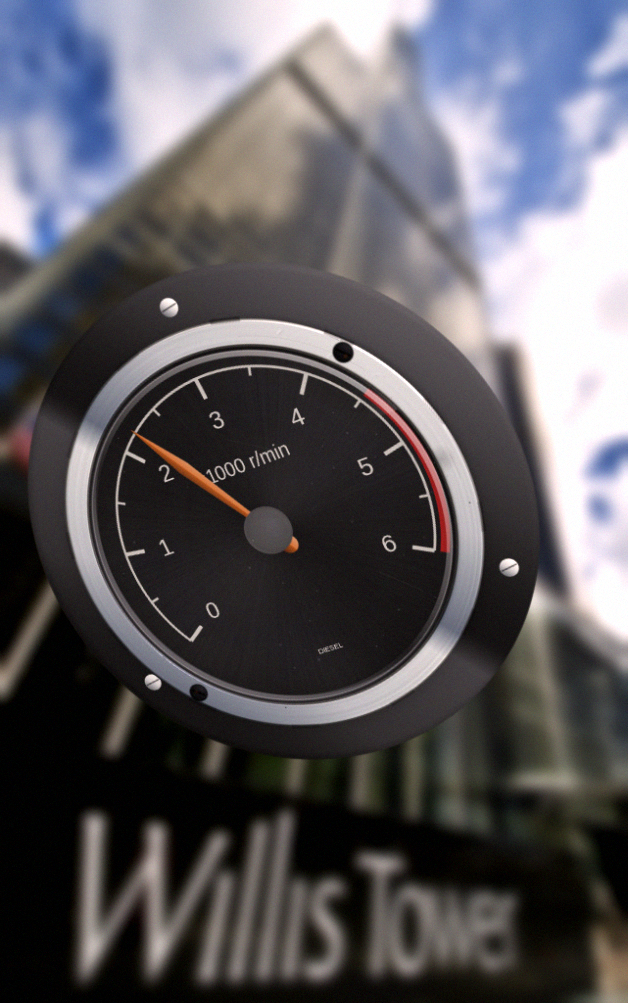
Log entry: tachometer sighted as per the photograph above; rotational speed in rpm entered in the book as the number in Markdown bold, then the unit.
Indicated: **2250** rpm
